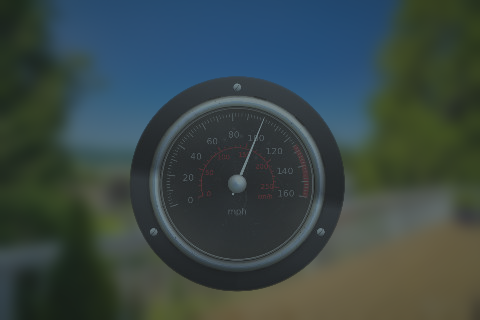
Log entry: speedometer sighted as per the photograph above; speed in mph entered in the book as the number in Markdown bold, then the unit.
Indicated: **100** mph
